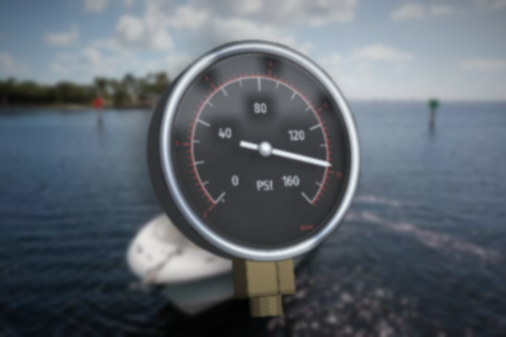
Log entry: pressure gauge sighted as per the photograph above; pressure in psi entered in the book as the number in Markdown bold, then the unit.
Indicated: **140** psi
